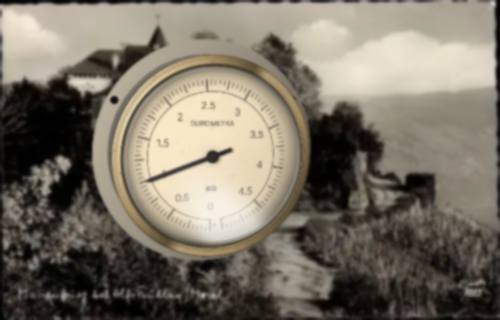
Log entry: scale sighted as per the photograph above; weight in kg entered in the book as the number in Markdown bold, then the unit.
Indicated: **1** kg
